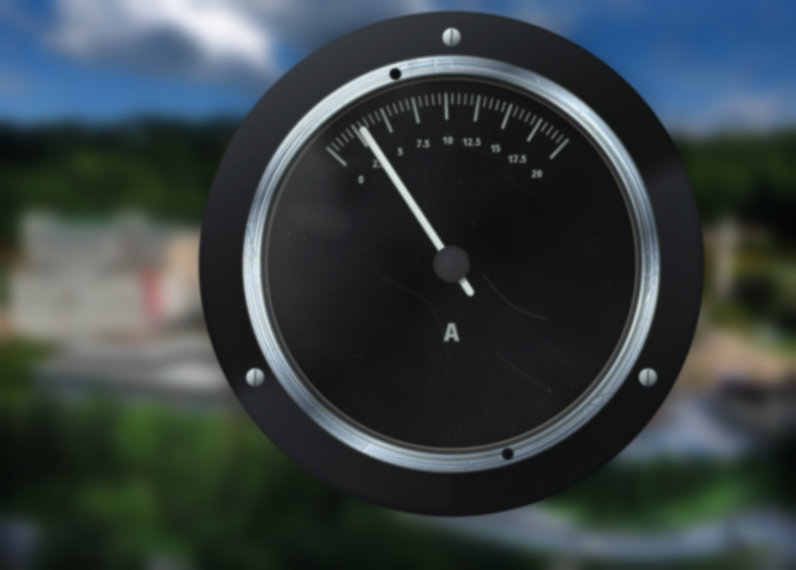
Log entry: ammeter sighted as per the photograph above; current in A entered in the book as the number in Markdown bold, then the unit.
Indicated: **3** A
